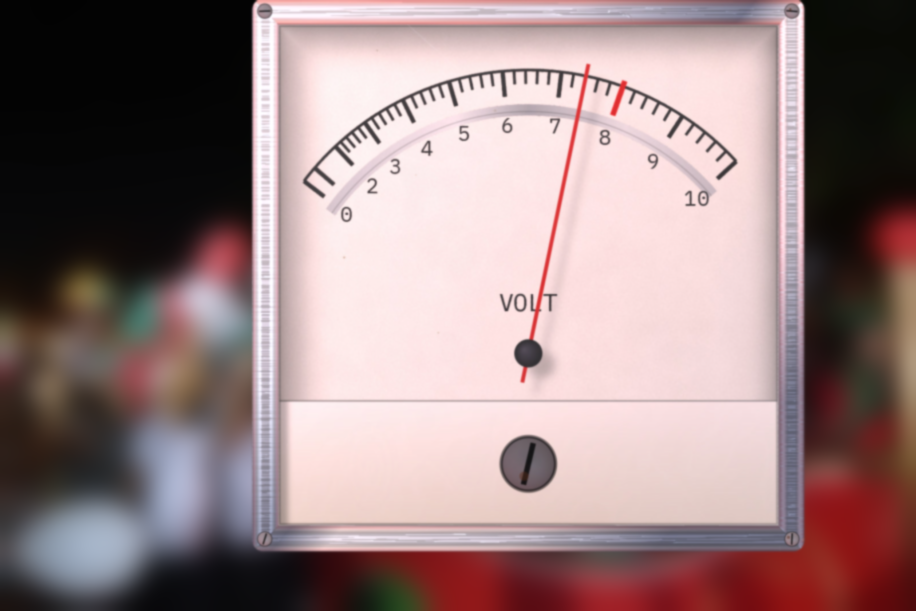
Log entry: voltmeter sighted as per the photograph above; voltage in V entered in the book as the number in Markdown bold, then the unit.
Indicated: **7.4** V
